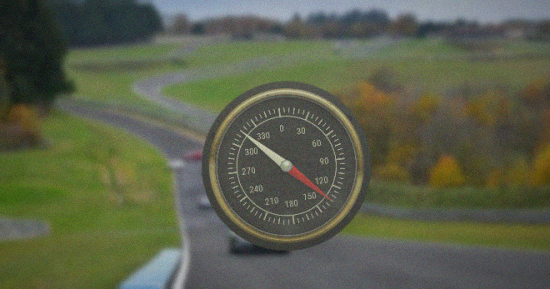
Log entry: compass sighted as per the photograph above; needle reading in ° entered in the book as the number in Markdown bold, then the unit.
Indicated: **135** °
